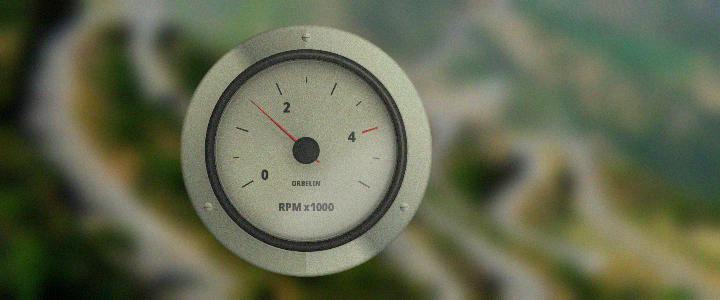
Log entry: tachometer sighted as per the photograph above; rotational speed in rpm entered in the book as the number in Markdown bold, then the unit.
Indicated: **1500** rpm
